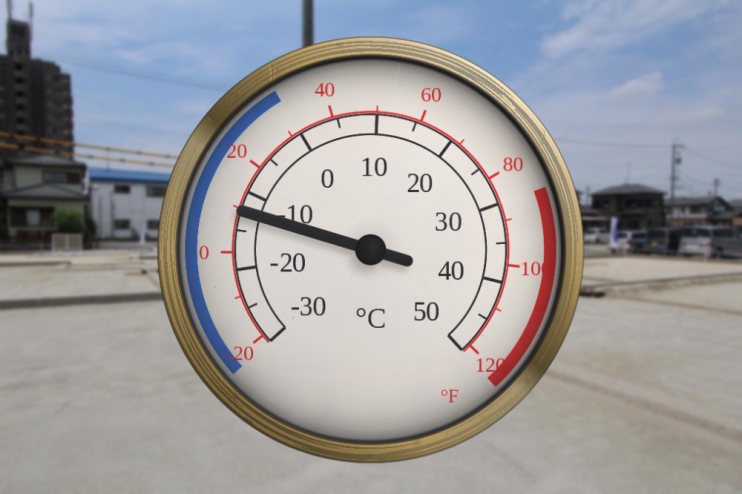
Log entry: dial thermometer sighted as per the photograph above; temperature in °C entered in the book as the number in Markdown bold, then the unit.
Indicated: **-12.5** °C
